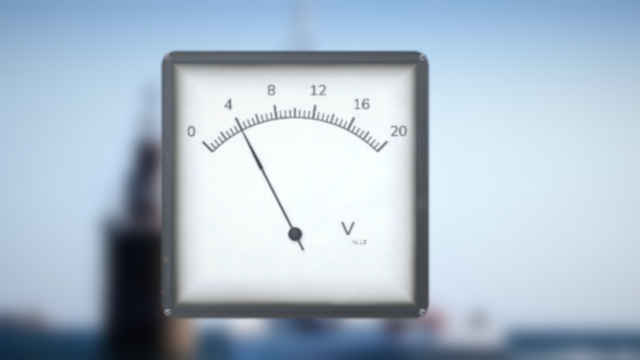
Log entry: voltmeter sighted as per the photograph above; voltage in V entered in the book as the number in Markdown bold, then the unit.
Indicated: **4** V
